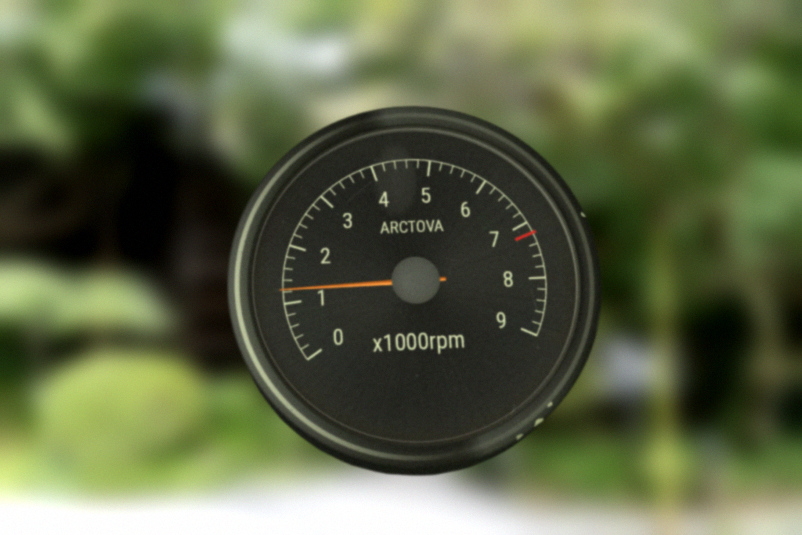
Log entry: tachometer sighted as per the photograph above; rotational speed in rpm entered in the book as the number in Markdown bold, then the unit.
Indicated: **1200** rpm
